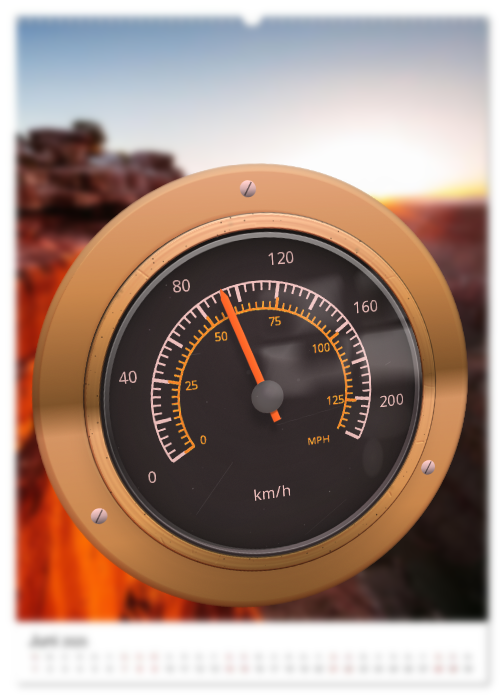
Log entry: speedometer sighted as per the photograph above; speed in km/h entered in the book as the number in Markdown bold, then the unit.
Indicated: **92** km/h
